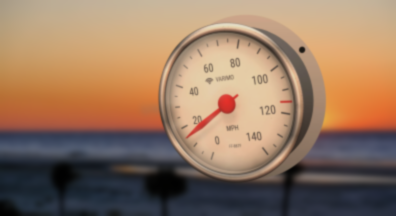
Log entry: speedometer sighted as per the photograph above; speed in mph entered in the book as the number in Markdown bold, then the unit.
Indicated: **15** mph
